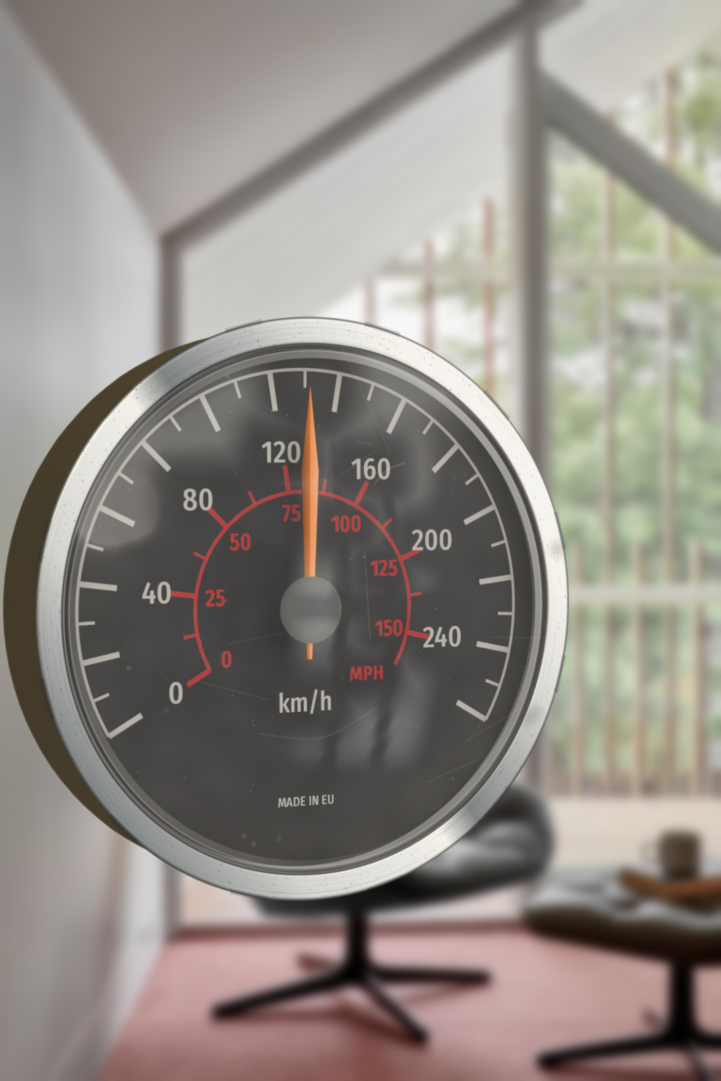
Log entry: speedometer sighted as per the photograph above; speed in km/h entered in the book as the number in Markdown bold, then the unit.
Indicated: **130** km/h
